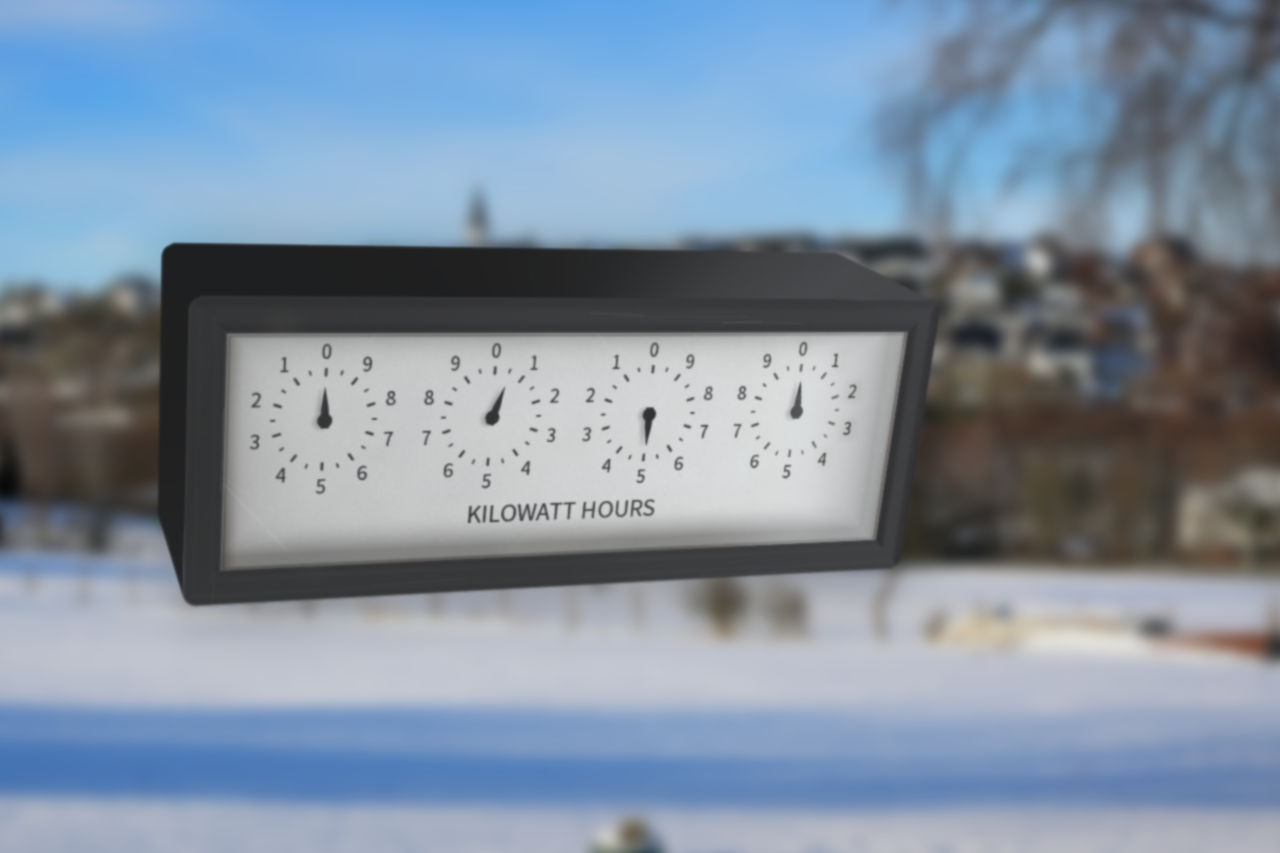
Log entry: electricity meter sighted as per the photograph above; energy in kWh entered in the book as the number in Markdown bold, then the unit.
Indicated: **50** kWh
